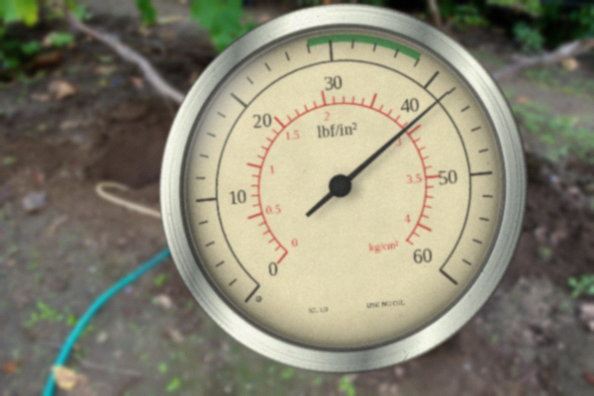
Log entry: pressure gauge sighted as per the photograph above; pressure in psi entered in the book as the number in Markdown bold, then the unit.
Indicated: **42** psi
